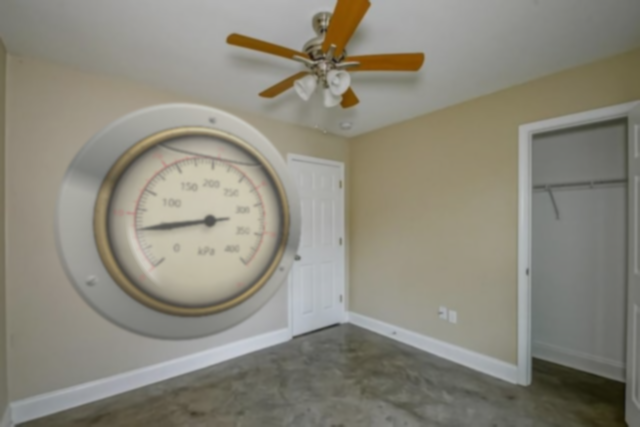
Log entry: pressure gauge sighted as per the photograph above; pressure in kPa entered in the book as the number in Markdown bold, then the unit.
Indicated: **50** kPa
